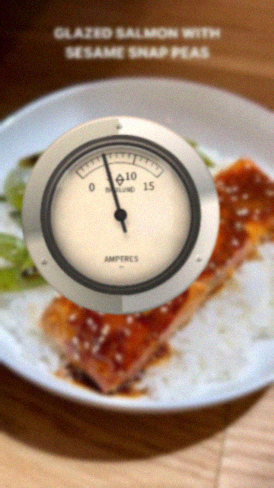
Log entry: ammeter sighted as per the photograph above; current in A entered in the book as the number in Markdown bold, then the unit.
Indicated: **5** A
